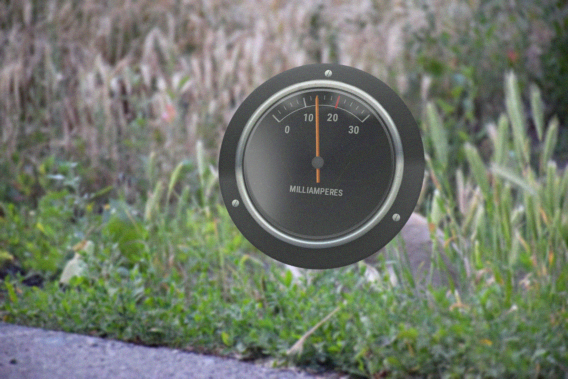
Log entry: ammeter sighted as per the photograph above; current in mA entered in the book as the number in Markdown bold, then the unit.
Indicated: **14** mA
